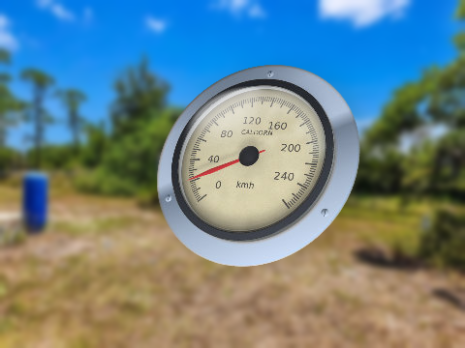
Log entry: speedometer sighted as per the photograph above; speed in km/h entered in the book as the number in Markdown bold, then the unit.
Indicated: **20** km/h
